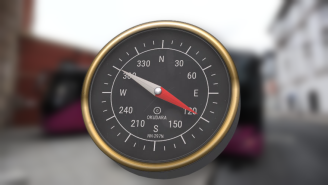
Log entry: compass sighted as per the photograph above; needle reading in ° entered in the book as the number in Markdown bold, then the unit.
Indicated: **120** °
